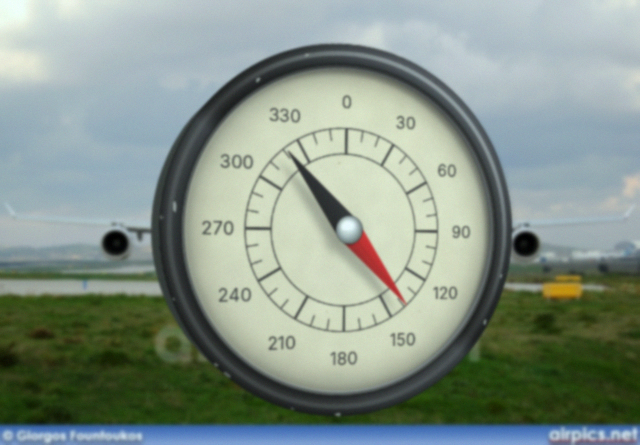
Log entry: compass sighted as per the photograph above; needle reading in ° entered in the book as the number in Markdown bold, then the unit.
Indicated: **140** °
